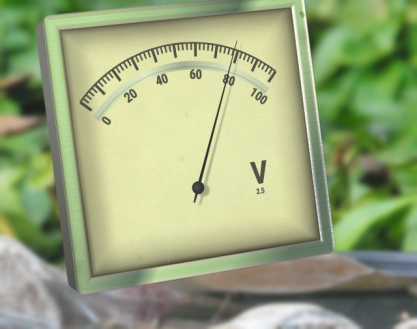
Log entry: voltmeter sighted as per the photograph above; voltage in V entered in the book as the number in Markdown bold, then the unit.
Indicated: **78** V
